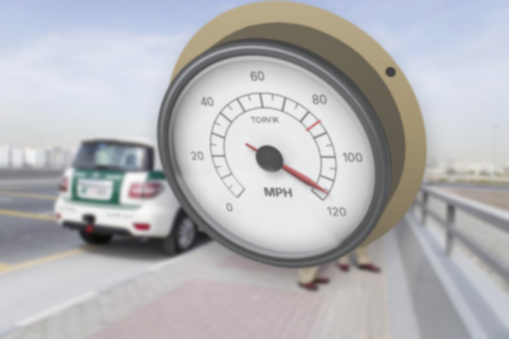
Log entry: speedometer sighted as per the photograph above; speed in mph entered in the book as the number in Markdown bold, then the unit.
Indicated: **115** mph
